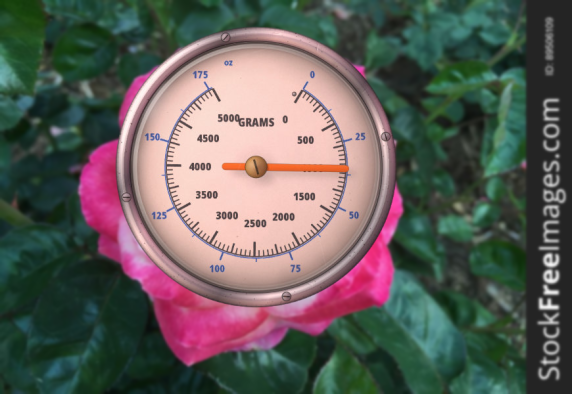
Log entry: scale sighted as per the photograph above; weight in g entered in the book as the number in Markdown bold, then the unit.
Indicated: **1000** g
